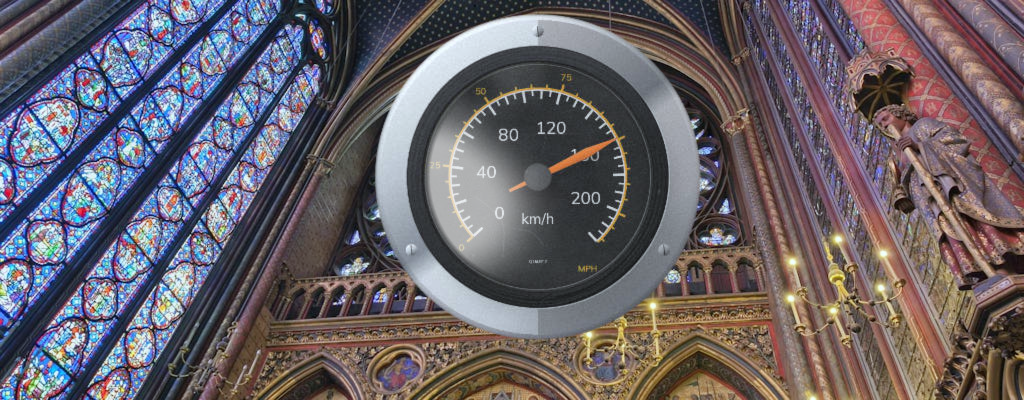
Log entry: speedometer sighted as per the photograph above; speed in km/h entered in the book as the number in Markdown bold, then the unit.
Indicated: **160** km/h
